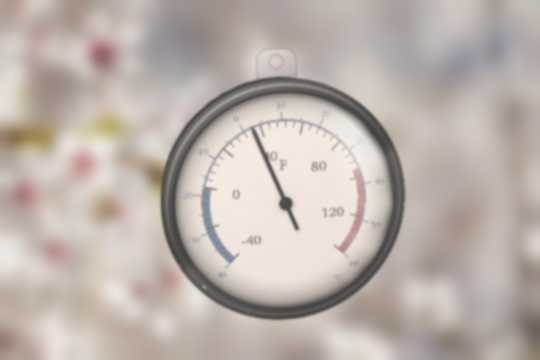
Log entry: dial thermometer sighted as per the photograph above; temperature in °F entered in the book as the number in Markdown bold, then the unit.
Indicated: **36** °F
